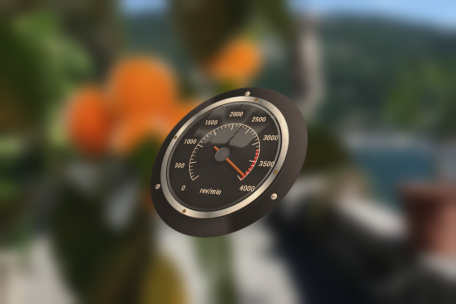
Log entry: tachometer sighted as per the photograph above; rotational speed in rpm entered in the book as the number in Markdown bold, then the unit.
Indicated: **3900** rpm
